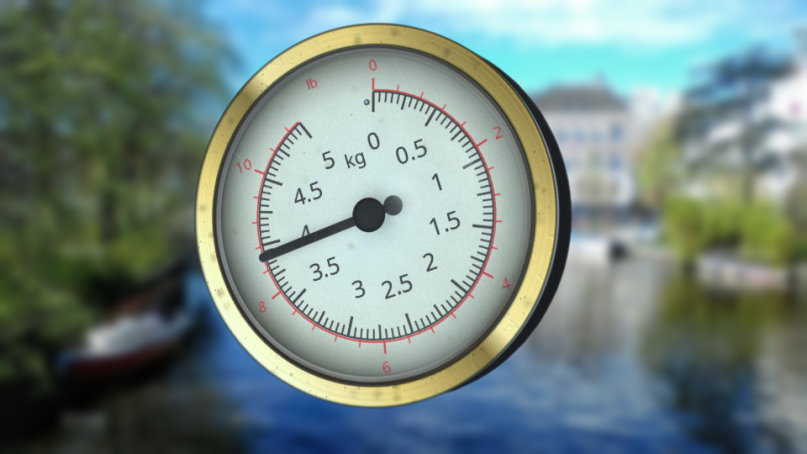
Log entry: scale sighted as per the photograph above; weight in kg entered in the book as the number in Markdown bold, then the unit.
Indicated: **3.9** kg
